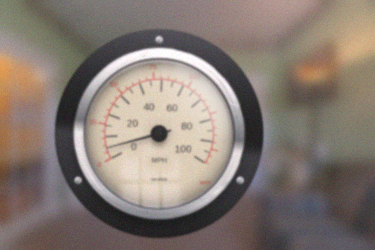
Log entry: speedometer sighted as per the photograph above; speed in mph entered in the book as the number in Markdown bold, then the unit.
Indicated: **5** mph
